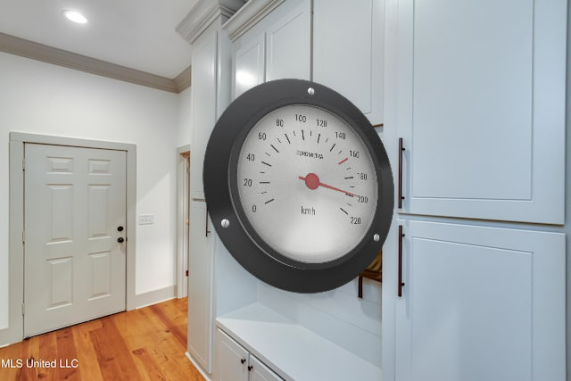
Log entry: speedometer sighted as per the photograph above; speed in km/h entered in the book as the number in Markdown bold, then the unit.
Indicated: **200** km/h
